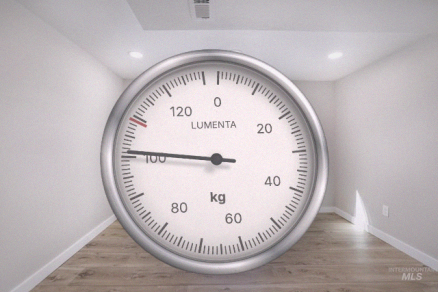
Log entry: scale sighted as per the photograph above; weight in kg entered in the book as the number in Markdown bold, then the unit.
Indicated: **101** kg
